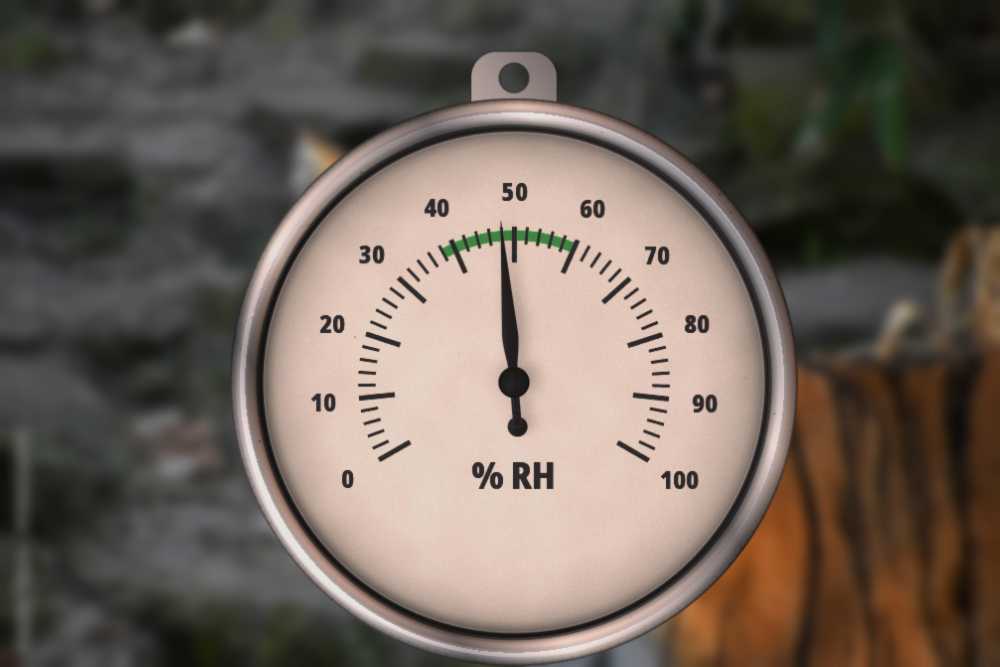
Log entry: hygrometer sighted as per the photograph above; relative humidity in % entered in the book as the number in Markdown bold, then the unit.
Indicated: **48** %
